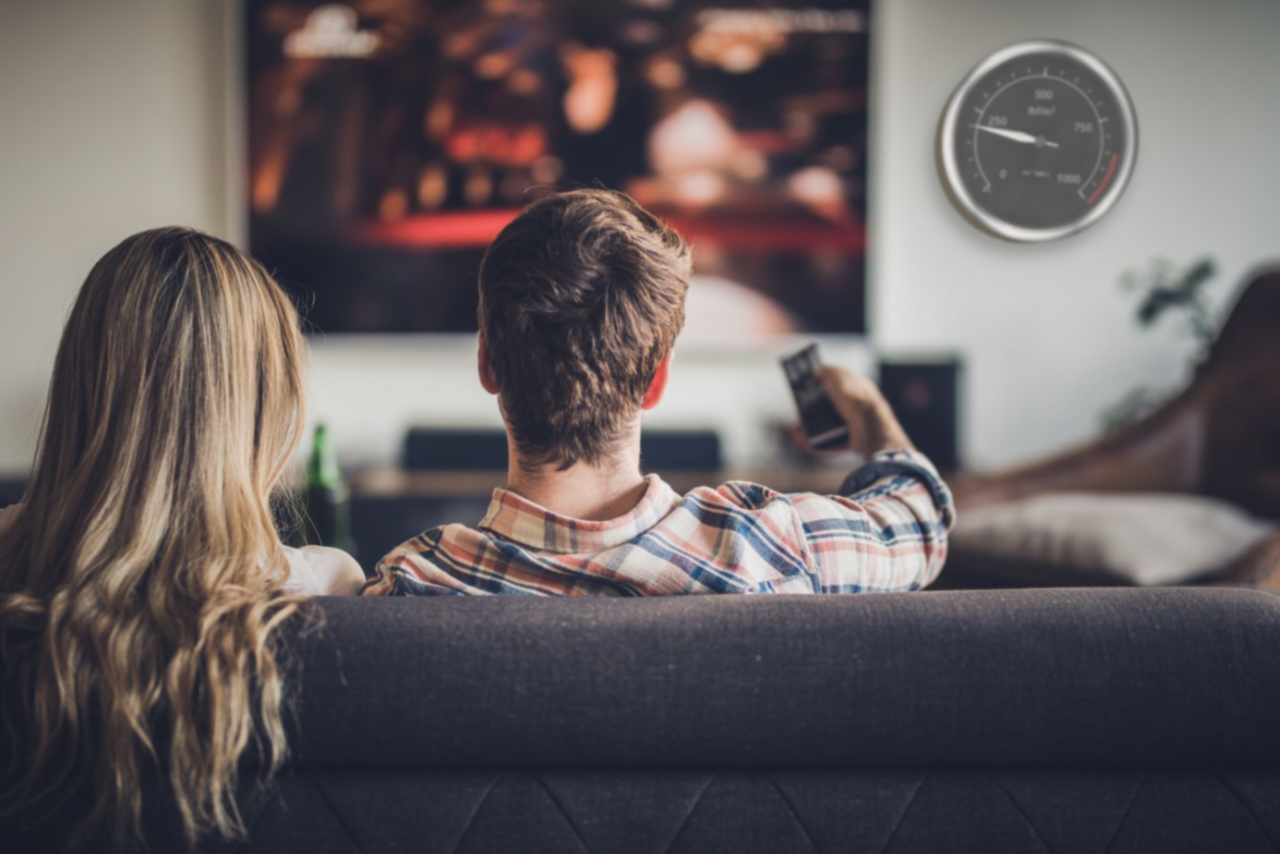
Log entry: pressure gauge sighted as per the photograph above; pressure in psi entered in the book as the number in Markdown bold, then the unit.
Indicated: **200** psi
